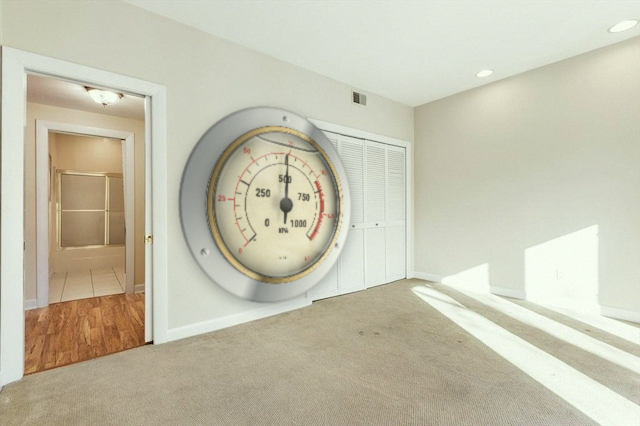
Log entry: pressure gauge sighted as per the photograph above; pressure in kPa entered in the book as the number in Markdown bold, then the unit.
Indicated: **500** kPa
